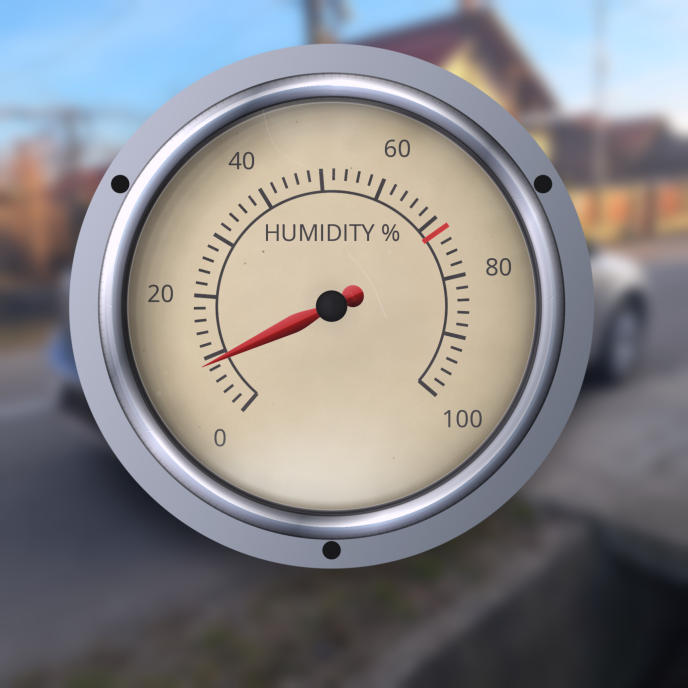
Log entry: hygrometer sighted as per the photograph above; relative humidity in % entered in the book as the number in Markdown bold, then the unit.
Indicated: **9** %
